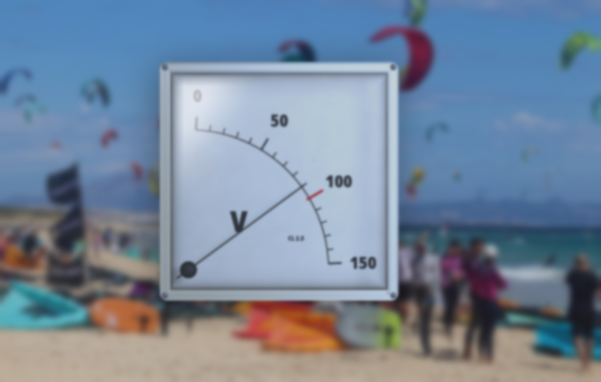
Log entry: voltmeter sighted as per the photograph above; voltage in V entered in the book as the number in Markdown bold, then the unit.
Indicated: **90** V
